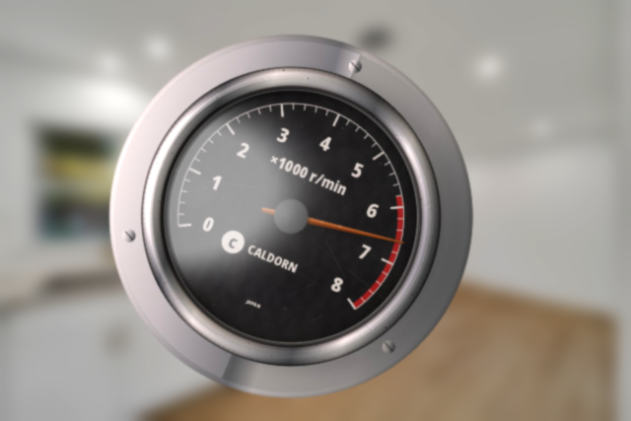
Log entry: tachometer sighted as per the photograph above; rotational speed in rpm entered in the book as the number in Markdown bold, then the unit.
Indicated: **6600** rpm
